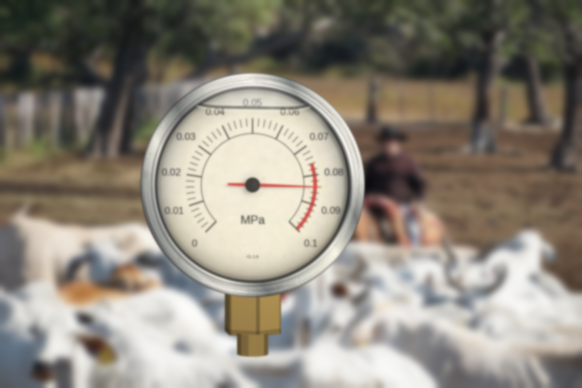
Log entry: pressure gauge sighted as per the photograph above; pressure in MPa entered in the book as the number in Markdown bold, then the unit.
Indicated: **0.084** MPa
